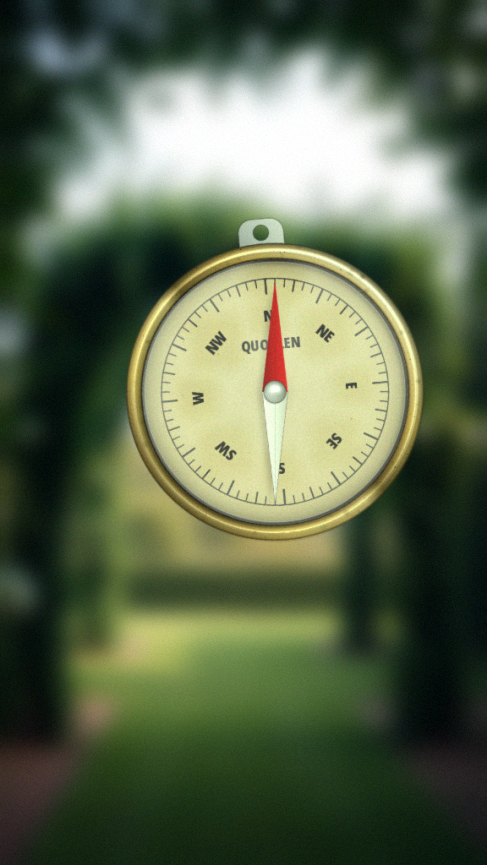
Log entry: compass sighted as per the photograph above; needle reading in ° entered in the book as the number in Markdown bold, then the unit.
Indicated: **5** °
